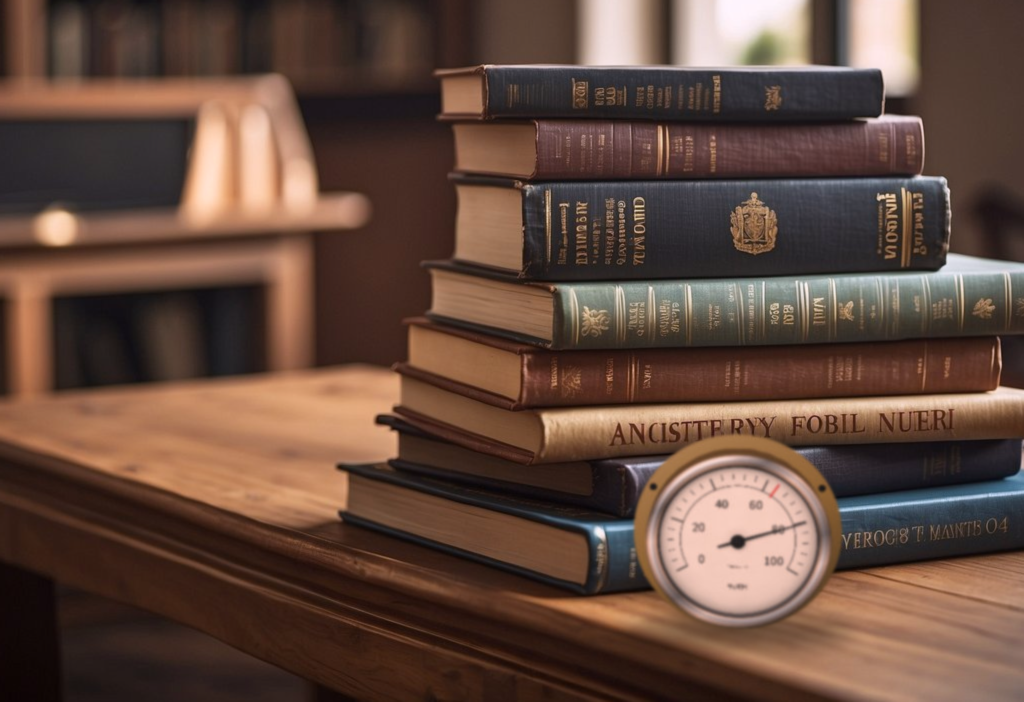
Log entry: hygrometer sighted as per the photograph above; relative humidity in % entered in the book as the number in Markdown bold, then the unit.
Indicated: **80** %
